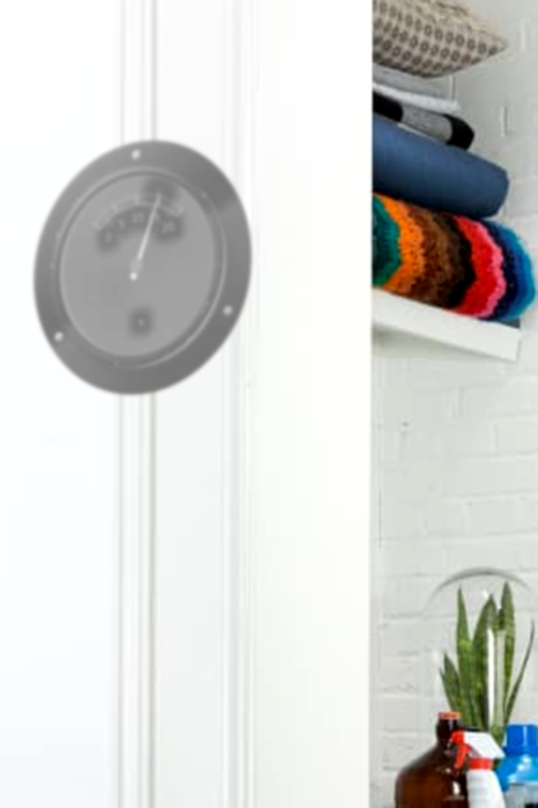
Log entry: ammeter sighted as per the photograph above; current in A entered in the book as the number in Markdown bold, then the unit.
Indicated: **15** A
